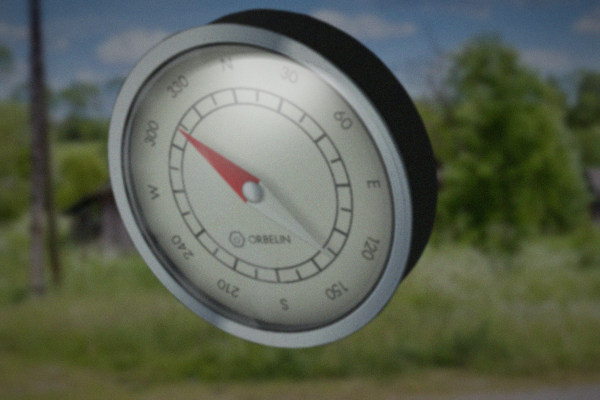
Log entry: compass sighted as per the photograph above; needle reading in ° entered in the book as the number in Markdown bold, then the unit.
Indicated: **315** °
